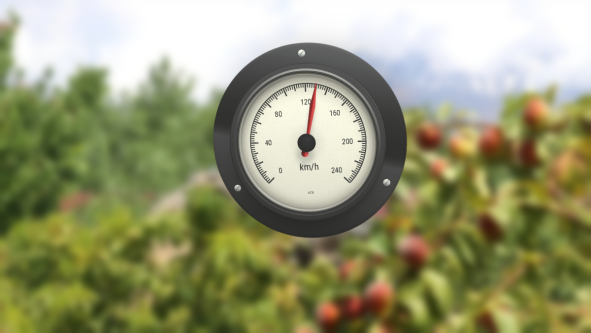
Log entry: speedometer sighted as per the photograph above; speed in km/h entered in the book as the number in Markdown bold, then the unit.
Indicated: **130** km/h
